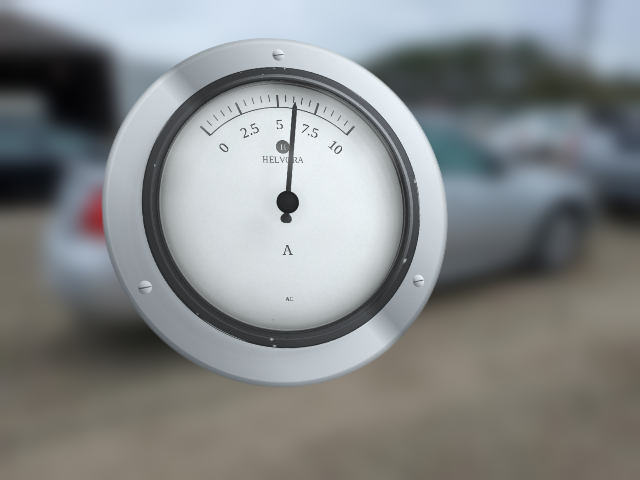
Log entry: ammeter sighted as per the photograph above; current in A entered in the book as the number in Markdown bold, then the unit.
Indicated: **6** A
